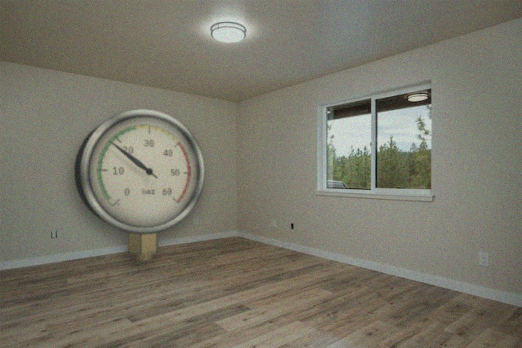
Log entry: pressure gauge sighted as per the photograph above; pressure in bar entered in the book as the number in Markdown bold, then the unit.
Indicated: **18** bar
